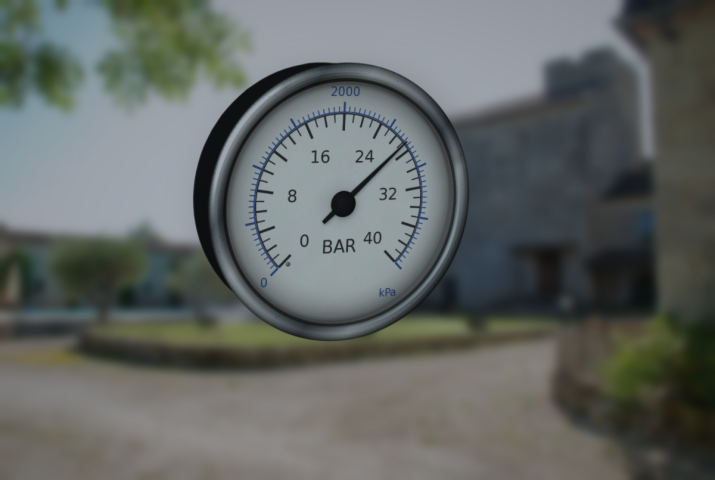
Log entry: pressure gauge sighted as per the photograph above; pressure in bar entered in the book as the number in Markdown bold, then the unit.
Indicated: **27** bar
